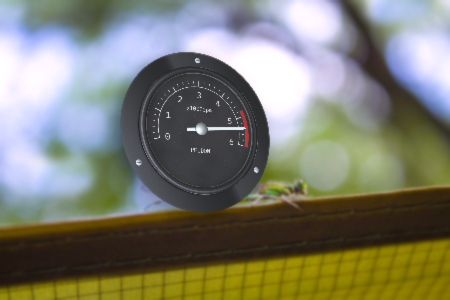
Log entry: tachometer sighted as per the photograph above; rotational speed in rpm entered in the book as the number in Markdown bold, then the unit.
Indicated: **5400** rpm
